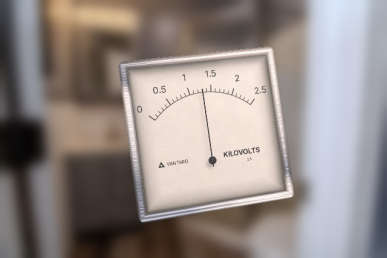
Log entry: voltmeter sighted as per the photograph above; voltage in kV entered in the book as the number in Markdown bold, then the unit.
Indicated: **1.3** kV
